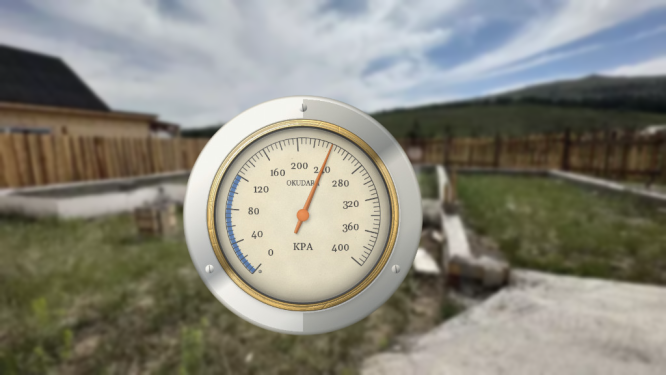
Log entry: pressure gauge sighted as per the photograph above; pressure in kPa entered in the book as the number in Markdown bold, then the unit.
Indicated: **240** kPa
